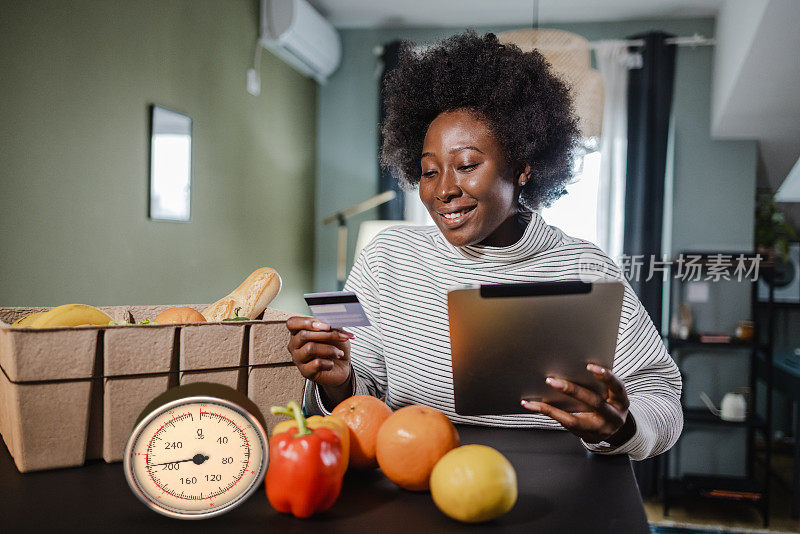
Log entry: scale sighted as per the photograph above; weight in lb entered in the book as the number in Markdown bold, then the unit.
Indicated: **210** lb
